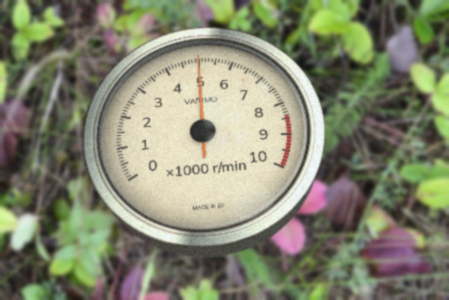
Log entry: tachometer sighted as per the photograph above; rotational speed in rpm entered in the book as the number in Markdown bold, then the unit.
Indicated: **5000** rpm
